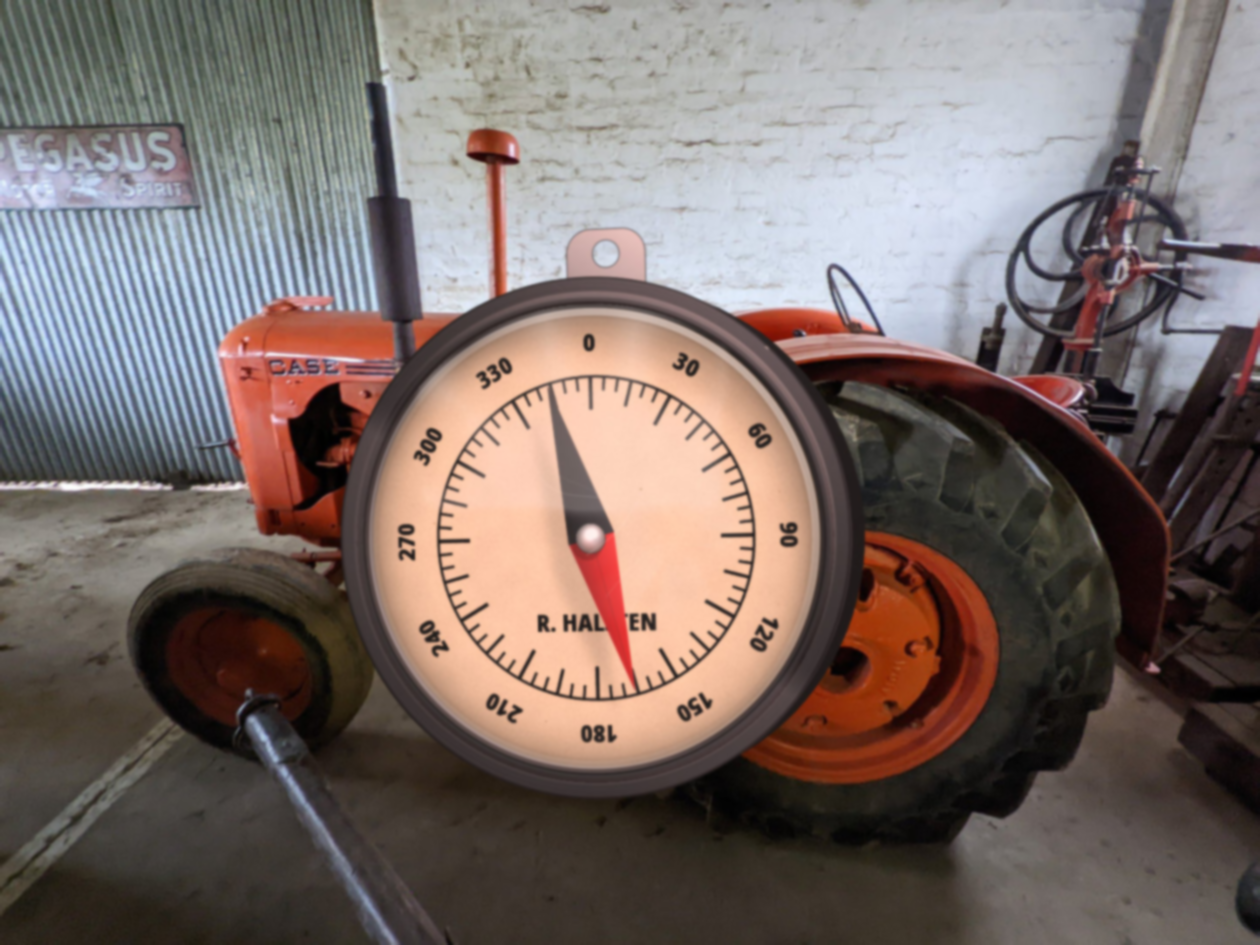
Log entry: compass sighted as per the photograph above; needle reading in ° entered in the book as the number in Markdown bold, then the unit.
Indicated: **165** °
